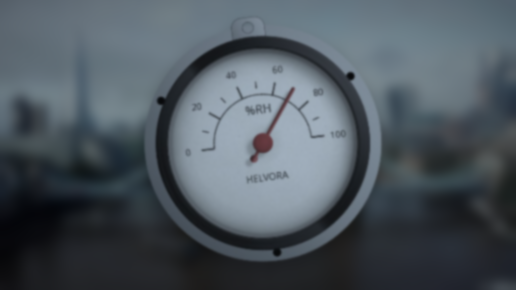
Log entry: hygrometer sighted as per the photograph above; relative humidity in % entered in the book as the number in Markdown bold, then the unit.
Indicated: **70** %
